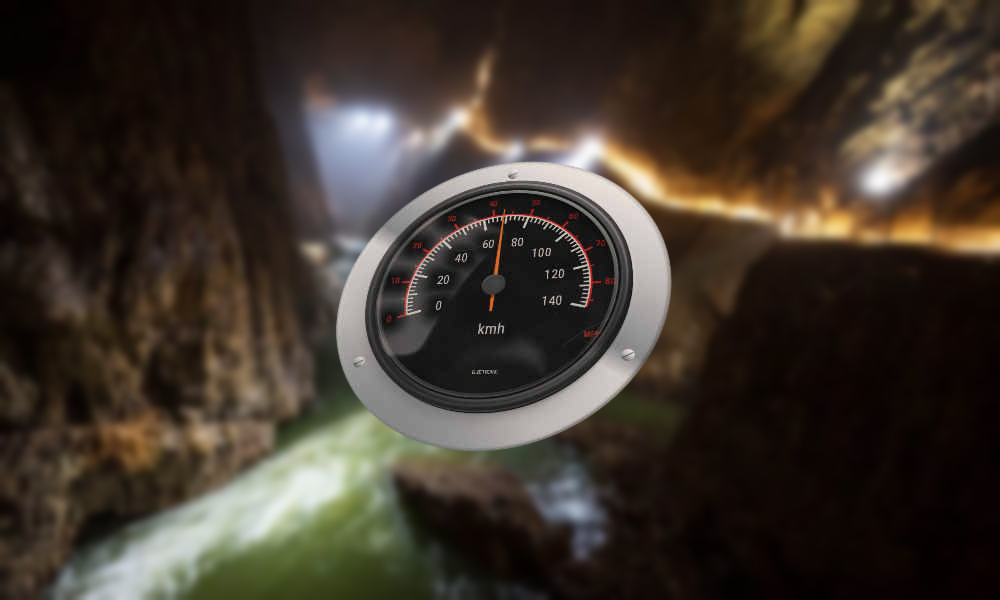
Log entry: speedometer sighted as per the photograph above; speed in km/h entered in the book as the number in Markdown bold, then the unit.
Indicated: **70** km/h
